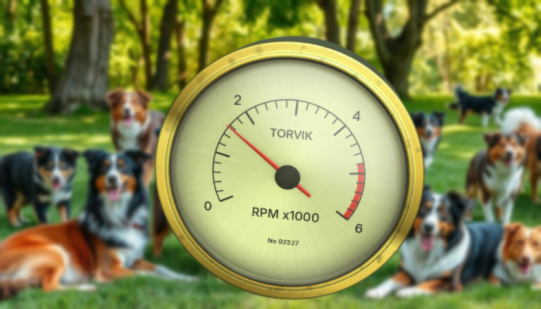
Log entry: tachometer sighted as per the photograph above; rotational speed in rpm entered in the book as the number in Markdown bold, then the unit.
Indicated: **1600** rpm
